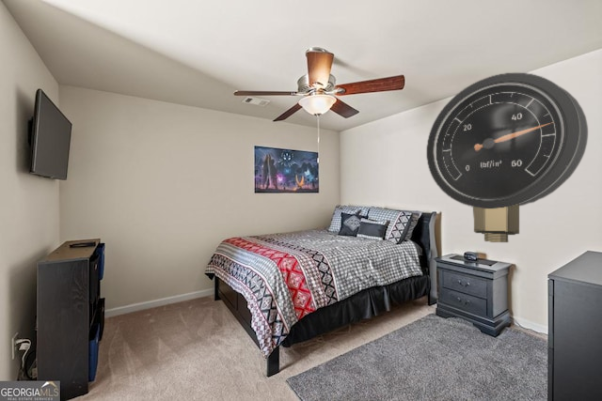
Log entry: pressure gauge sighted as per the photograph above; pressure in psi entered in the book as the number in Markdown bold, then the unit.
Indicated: **47.5** psi
